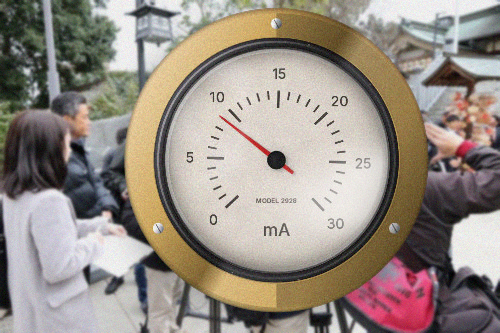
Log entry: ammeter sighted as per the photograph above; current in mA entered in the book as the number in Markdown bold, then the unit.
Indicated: **9** mA
